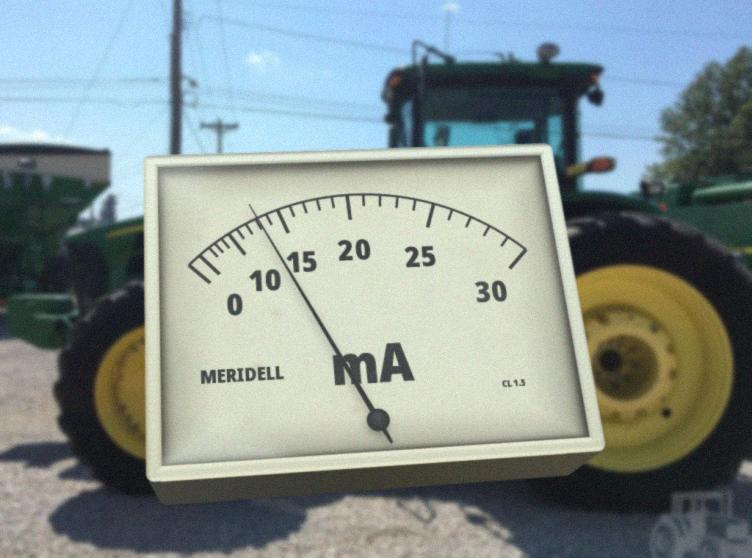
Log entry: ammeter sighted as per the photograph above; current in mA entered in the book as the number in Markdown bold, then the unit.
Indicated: **13** mA
